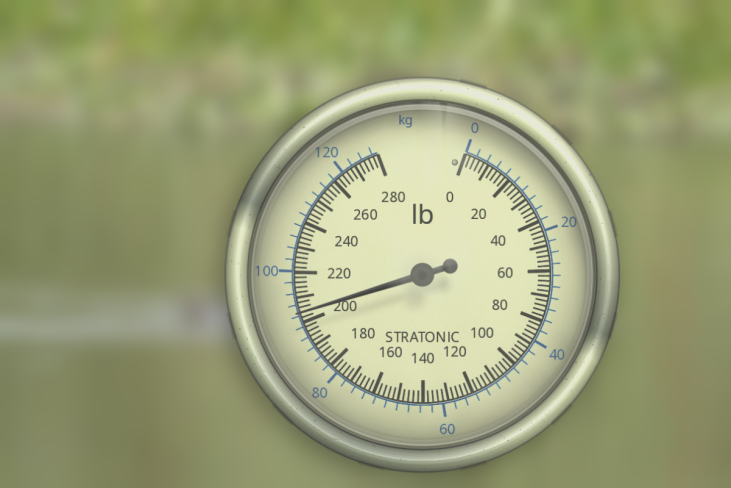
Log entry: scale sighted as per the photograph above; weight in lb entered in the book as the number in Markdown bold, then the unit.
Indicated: **204** lb
